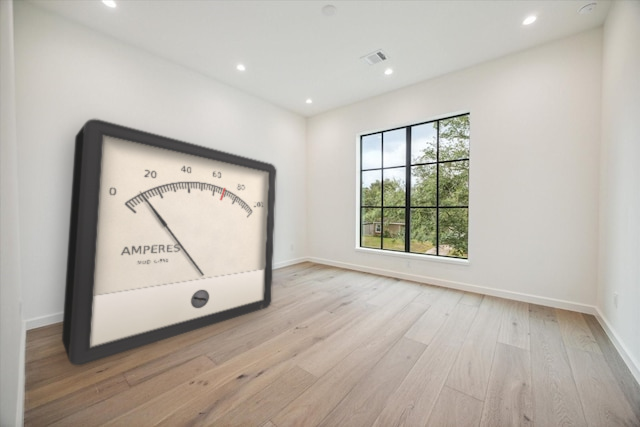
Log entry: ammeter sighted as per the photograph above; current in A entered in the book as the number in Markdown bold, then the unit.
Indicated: **10** A
